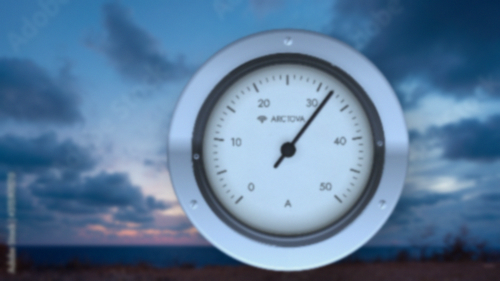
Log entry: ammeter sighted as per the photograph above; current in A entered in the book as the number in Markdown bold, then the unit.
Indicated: **32** A
